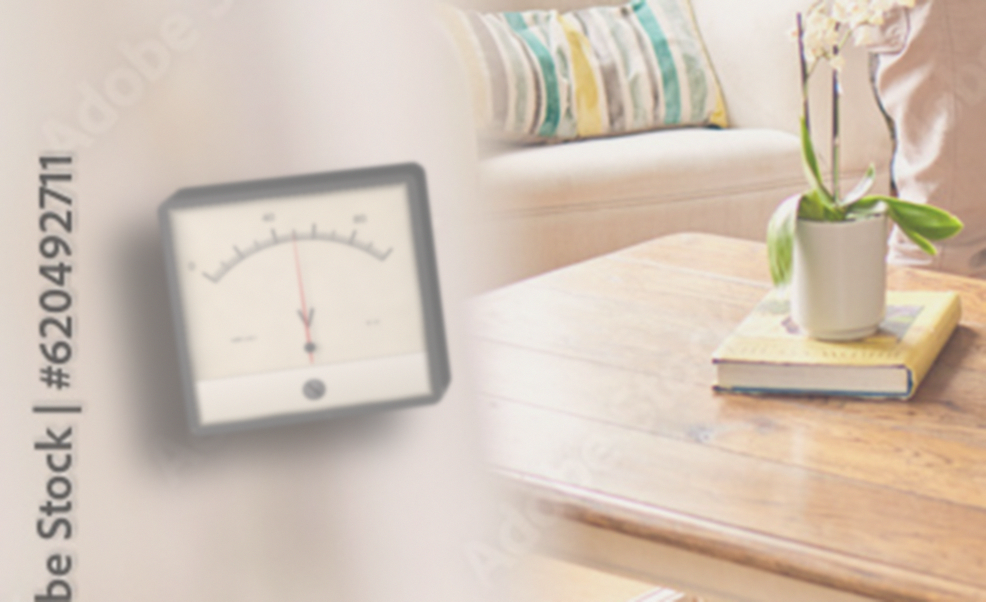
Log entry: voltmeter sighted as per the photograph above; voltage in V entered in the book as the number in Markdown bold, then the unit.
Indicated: **50** V
